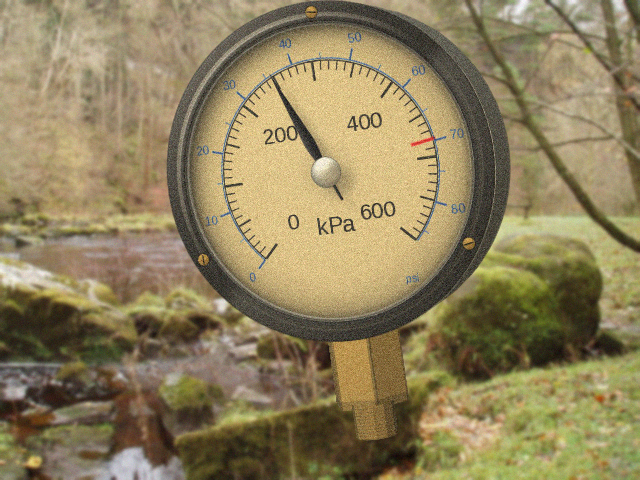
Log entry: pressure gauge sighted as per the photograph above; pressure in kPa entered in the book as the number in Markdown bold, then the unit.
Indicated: **250** kPa
